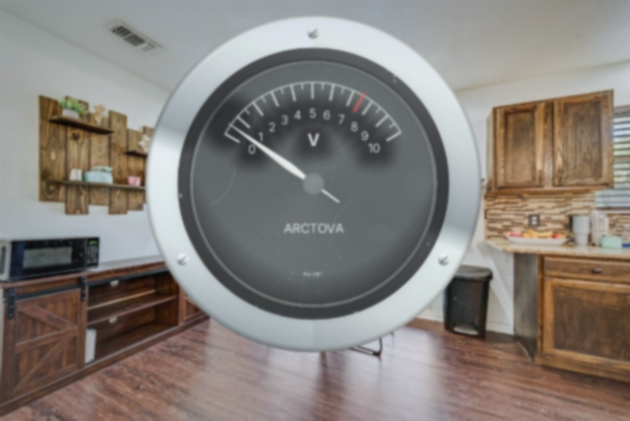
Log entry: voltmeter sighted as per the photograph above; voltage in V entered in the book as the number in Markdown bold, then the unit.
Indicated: **0.5** V
